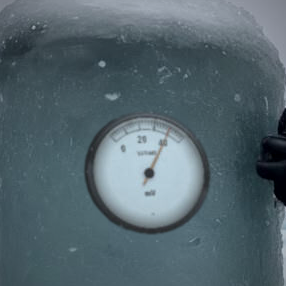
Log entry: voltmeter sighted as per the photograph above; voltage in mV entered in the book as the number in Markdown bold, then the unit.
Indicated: **40** mV
